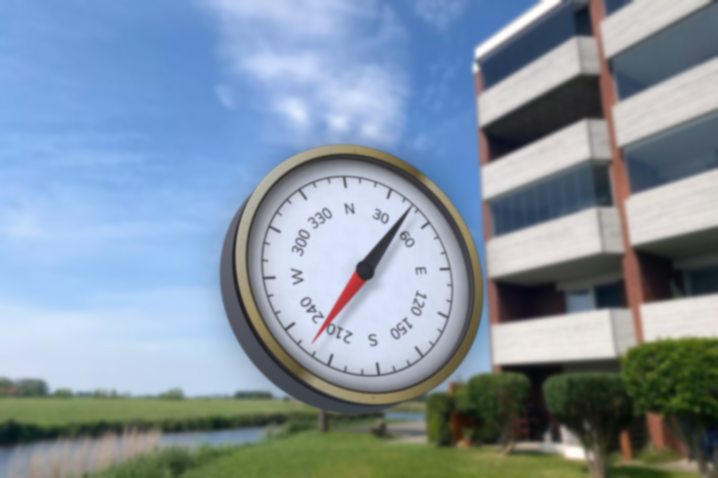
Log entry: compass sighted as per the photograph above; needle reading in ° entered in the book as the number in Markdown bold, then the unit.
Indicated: **225** °
